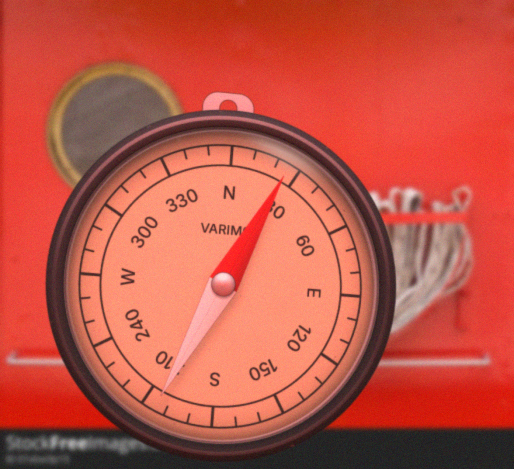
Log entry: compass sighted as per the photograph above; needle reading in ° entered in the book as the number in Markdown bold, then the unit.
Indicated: **25** °
